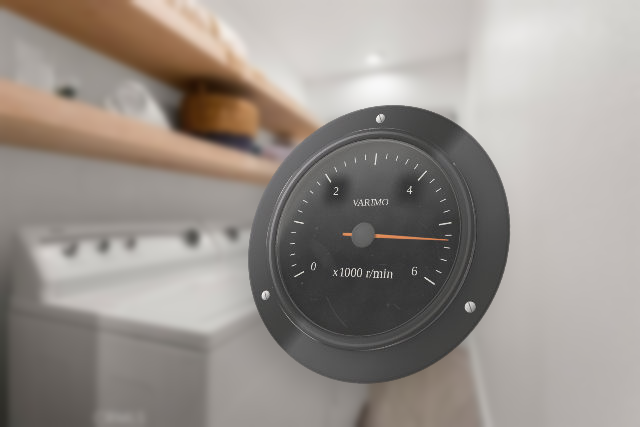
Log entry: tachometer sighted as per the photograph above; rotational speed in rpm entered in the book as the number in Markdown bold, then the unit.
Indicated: **5300** rpm
